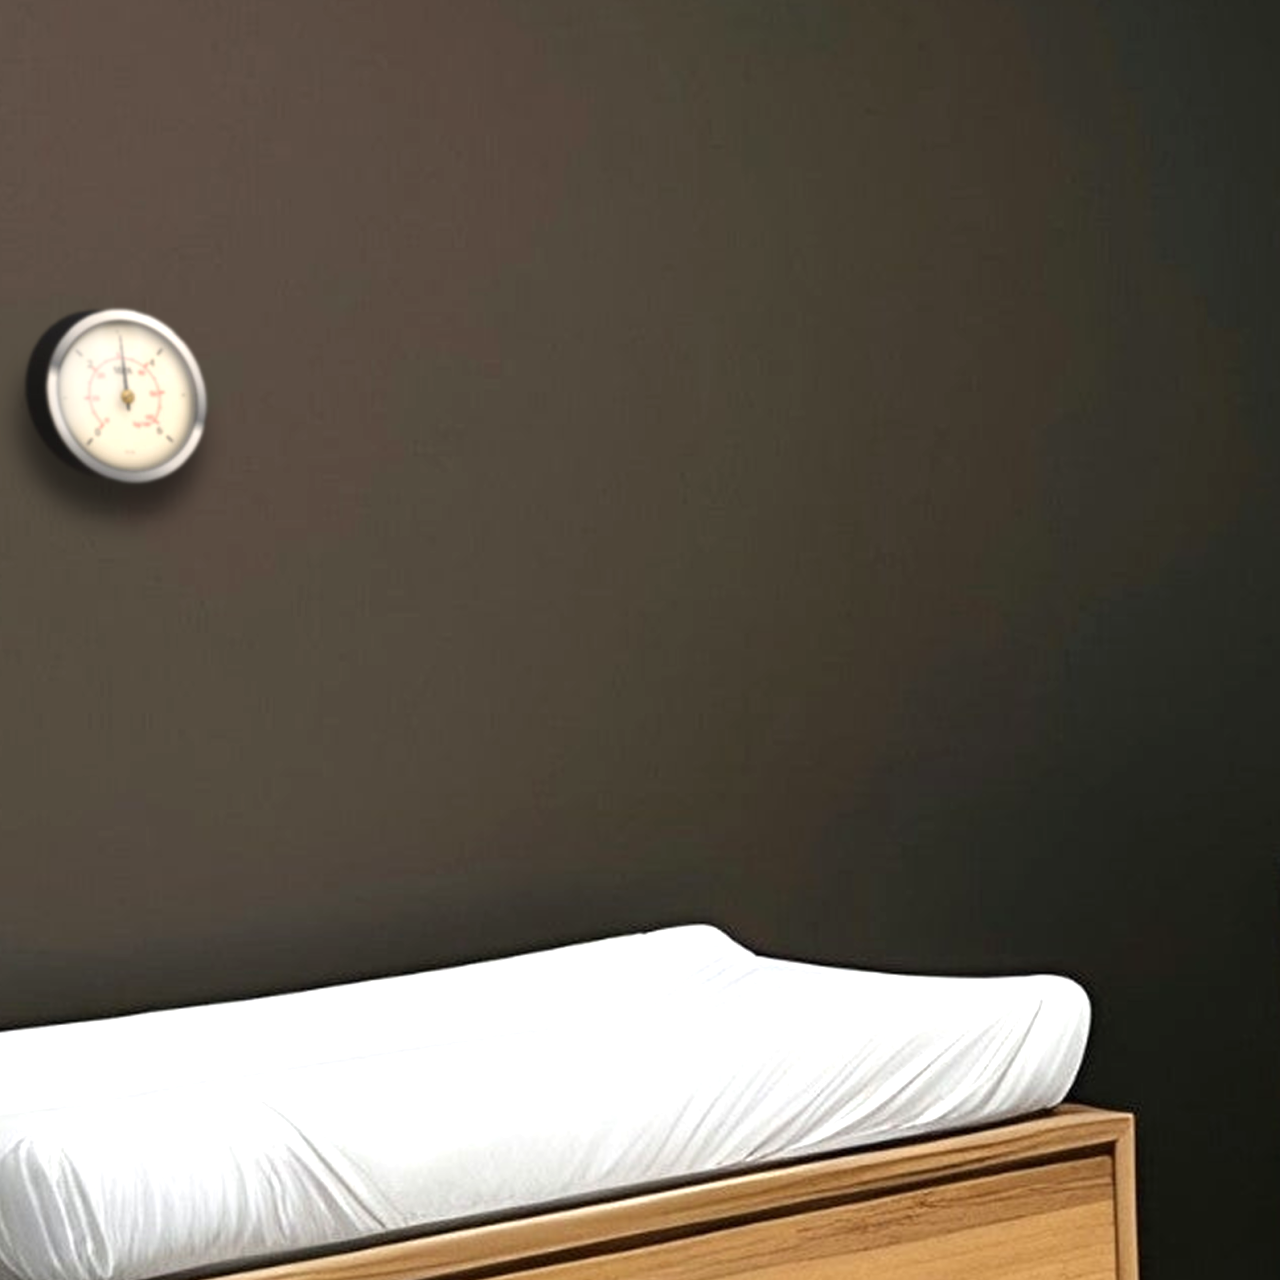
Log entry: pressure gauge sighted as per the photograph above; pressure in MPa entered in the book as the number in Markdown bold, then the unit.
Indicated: **3** MPa
